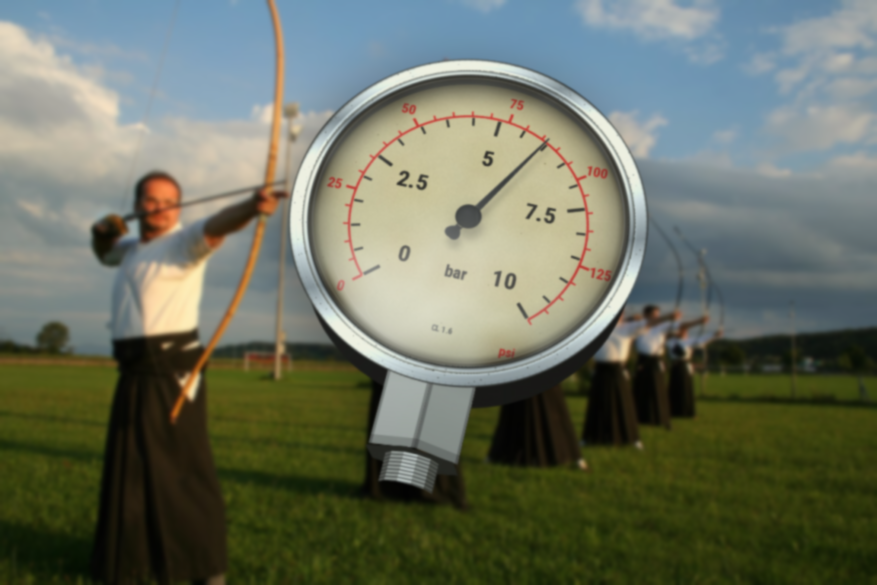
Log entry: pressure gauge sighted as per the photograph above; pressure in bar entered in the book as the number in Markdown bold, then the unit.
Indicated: **6** bar
